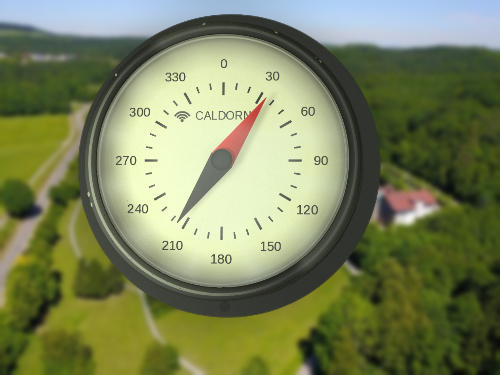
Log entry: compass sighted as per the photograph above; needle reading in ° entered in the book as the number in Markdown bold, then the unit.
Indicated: **35** °
